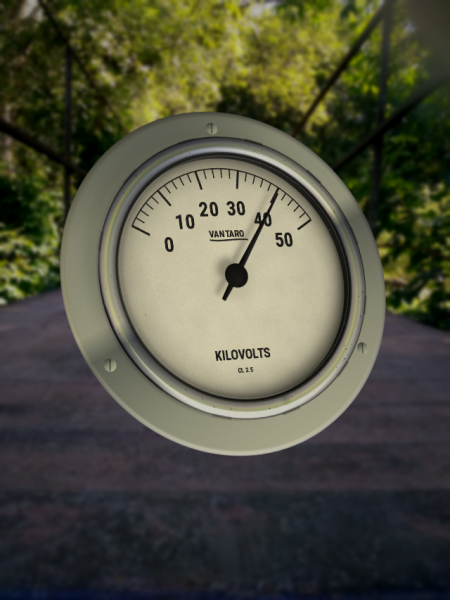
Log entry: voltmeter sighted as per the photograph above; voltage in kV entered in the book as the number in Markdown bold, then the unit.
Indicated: **40** kV
